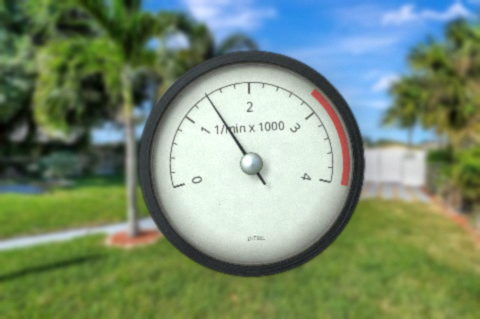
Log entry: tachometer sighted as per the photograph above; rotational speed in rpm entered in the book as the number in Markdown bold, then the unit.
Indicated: **1400** rpm
